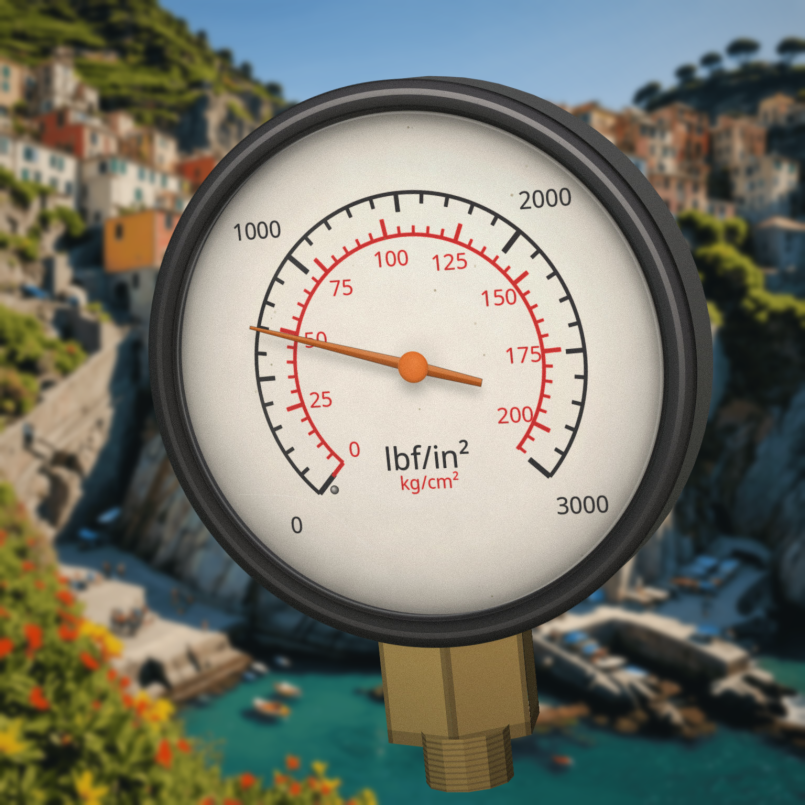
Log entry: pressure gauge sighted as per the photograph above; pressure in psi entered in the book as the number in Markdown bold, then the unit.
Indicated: **700** psi
